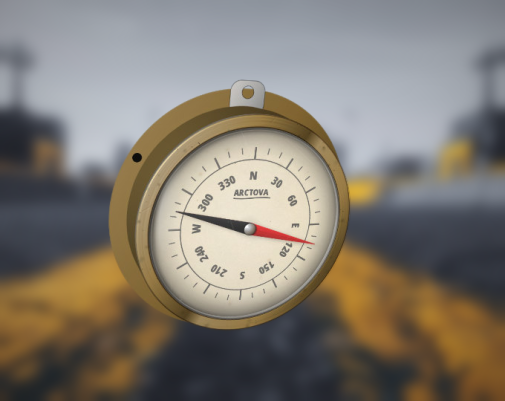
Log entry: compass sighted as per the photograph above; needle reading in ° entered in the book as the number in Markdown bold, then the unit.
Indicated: **105** °
